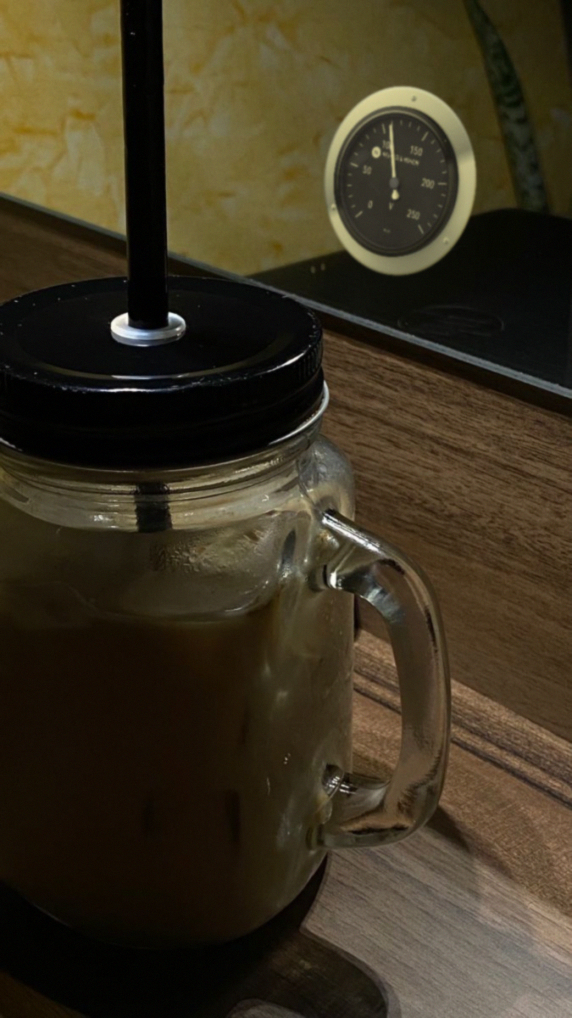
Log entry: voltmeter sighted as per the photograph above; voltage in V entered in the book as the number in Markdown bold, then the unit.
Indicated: **110** V
